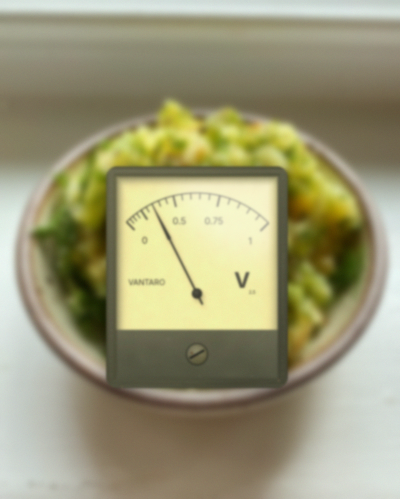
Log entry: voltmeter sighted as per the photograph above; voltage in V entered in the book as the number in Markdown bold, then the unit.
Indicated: **0.35** V
